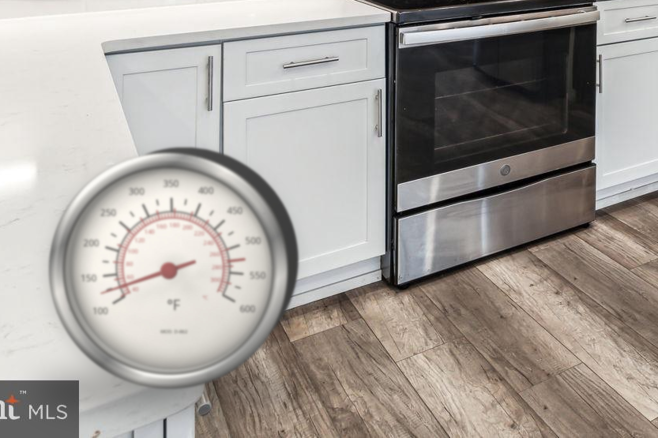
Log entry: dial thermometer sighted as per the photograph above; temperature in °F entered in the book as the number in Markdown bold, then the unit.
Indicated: **125** °F
